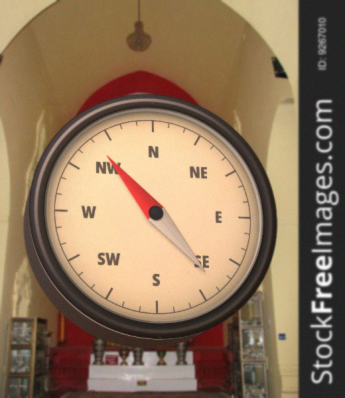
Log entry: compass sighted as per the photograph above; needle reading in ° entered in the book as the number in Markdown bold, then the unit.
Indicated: **320** °
